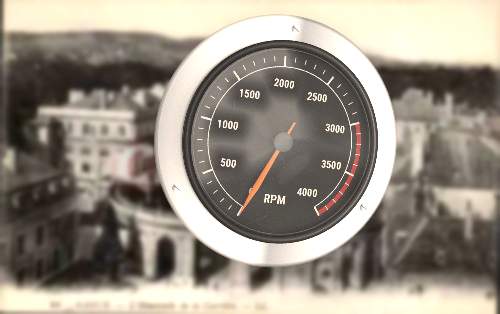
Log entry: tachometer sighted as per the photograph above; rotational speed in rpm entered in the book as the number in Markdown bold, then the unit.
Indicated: **0** rpm
